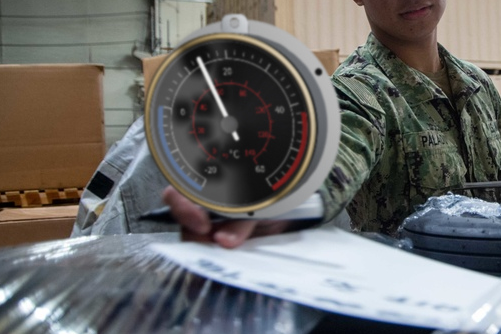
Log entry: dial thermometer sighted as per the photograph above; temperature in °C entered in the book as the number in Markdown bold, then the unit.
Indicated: **14** °C
